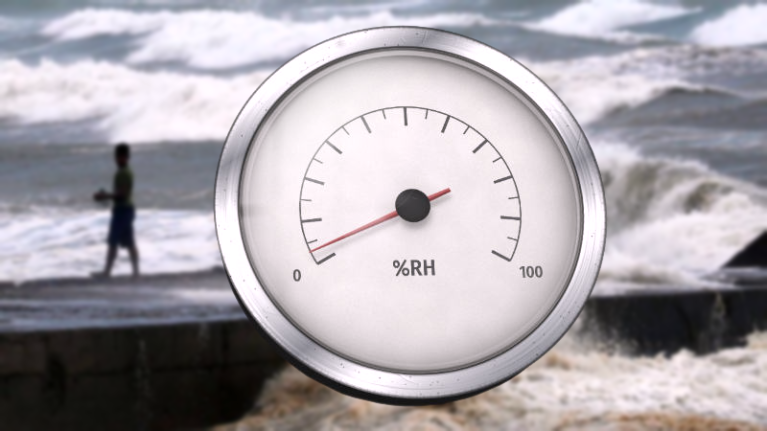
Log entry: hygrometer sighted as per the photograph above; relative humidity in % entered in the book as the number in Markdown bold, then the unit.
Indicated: **2.5** %
